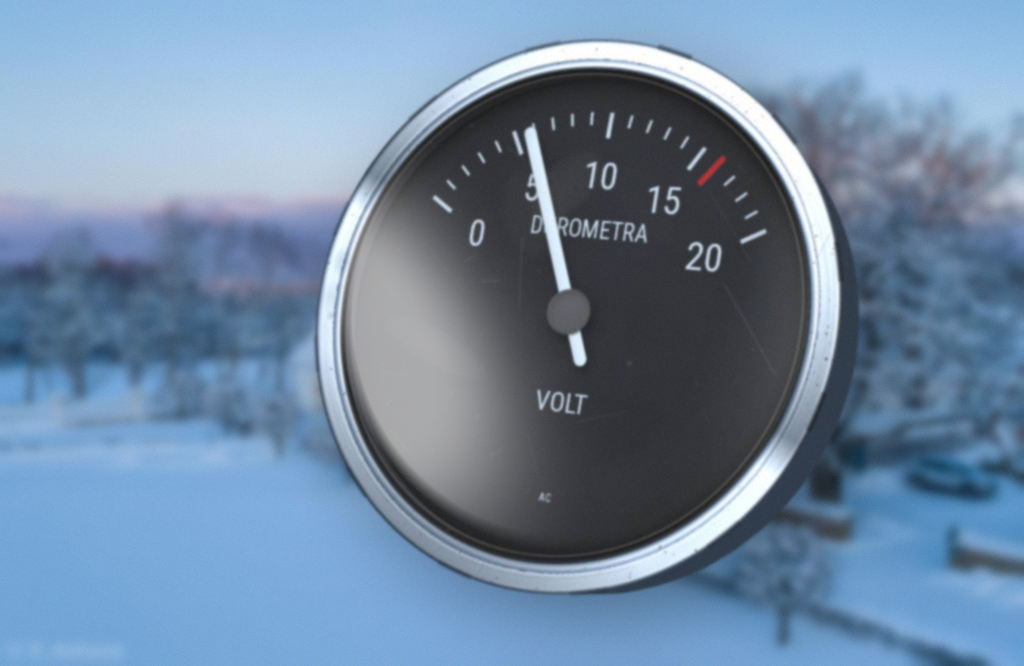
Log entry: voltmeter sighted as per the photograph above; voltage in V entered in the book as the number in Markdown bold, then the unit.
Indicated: **6** V
